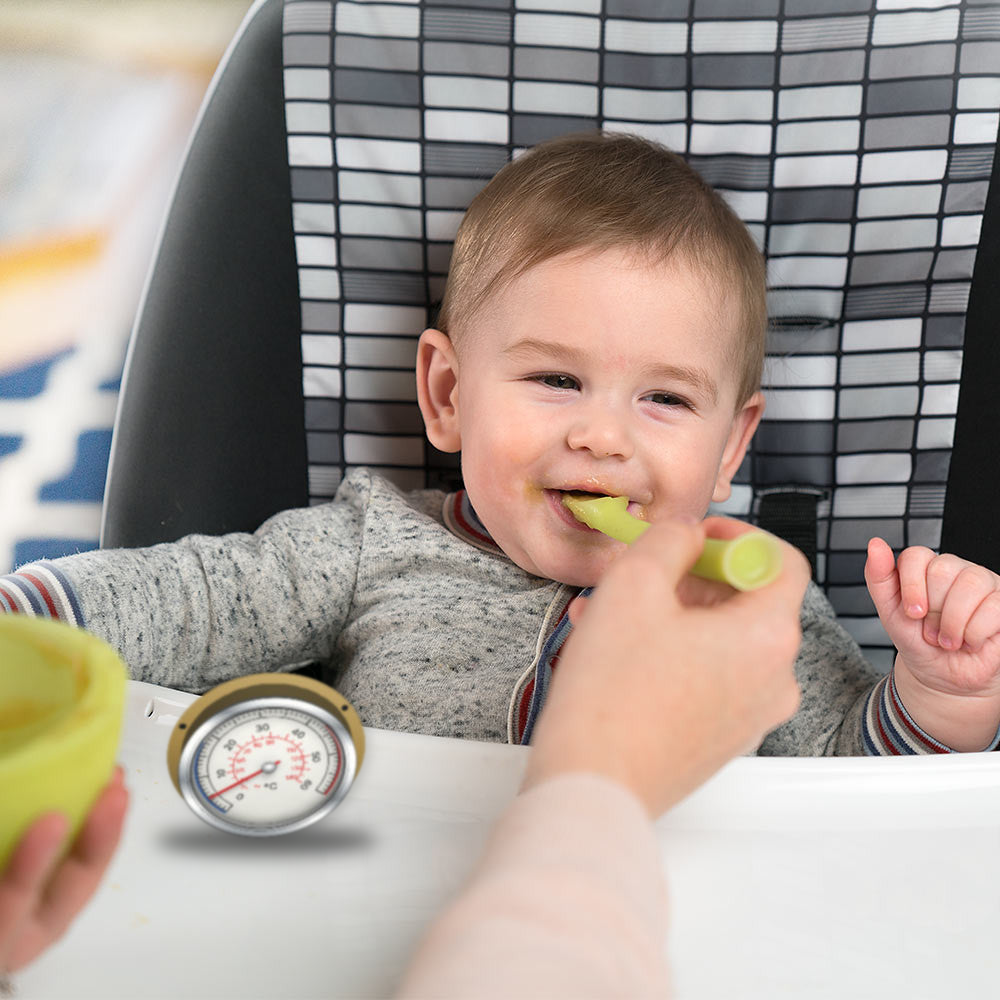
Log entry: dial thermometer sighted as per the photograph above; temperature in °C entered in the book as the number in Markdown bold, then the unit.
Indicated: **5** °C
